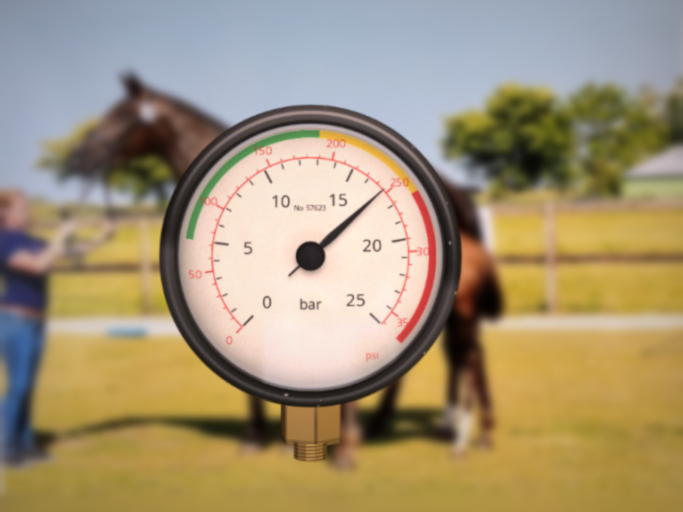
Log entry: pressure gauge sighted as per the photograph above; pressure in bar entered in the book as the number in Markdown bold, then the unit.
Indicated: **17** bar
